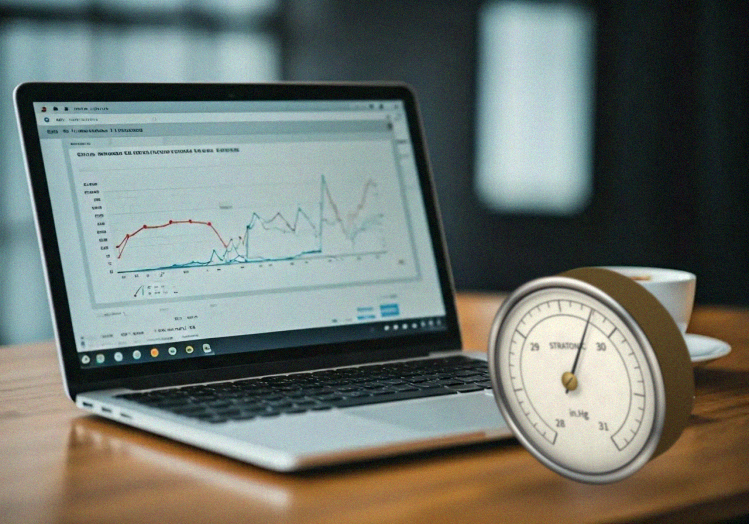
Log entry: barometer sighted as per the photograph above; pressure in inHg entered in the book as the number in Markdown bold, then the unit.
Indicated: **29.8** inHg
